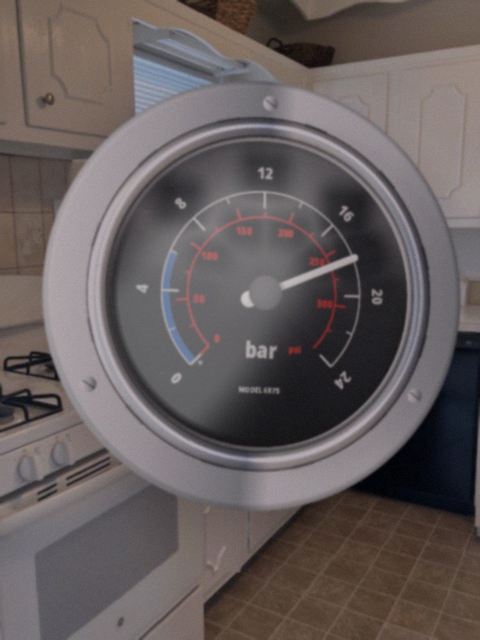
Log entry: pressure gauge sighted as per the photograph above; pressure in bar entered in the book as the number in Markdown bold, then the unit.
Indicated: **18** bar
